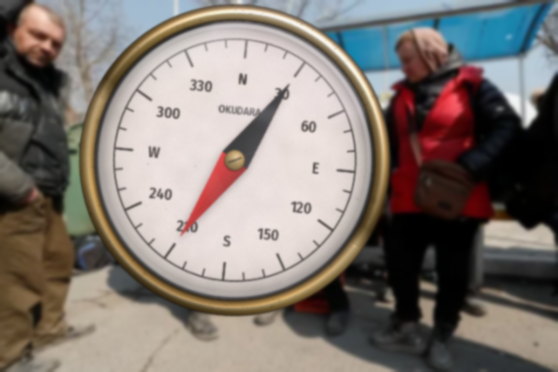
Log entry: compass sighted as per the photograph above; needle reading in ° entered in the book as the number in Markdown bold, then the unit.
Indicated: **210** °
